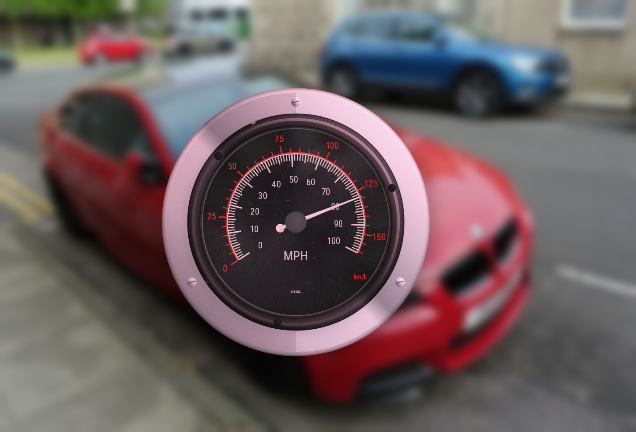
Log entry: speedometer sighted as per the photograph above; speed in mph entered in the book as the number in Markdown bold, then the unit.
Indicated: **80** mph
